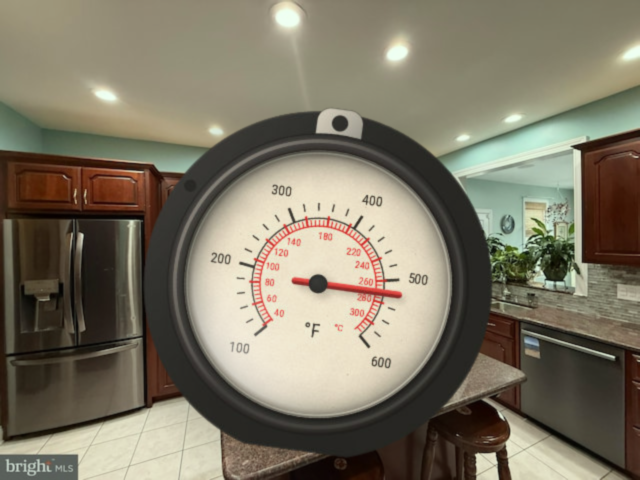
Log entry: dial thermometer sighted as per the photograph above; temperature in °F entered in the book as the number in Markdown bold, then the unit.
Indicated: **520** °F
